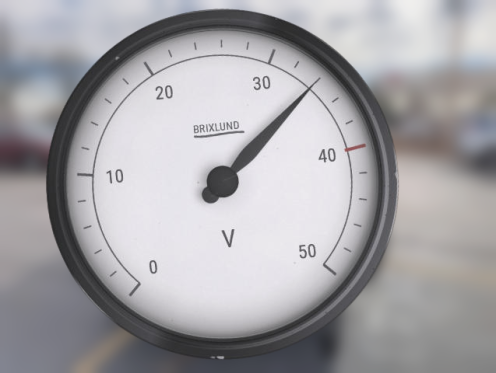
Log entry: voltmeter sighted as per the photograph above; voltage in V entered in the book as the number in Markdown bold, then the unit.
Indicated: **34** V
